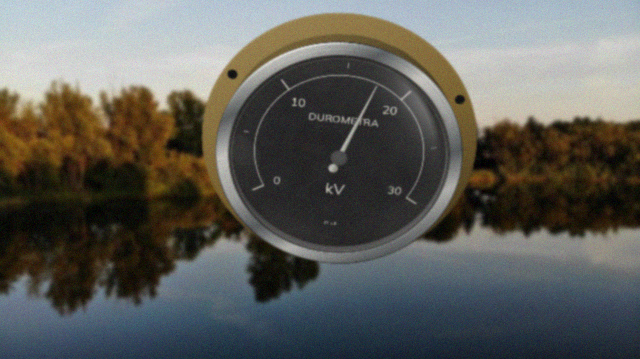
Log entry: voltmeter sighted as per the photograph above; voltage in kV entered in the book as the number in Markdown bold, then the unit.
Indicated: **17.5** kV
